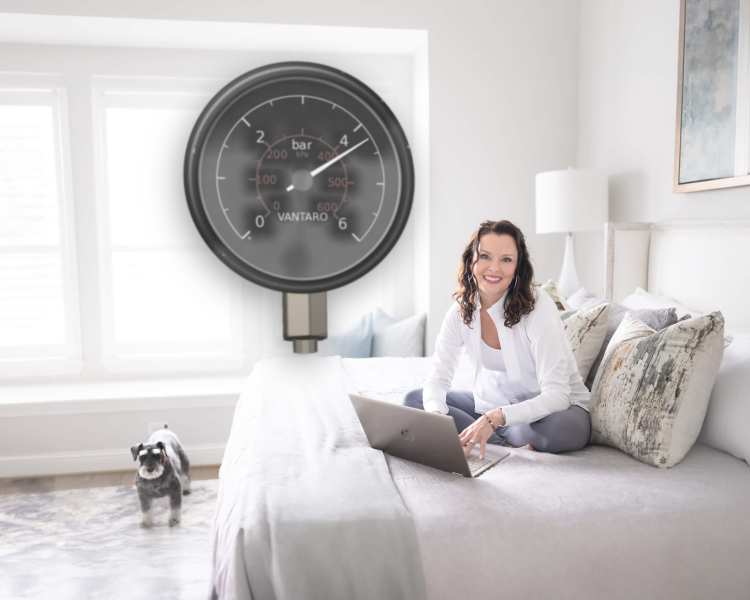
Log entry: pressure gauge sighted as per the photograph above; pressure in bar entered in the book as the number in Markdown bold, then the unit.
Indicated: **4.25** bar
